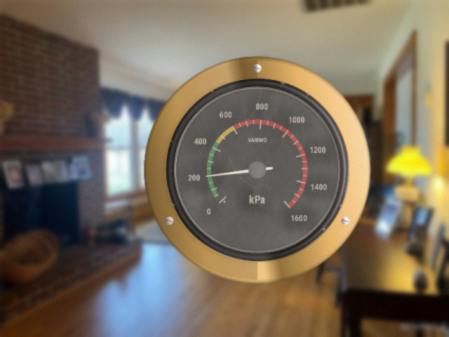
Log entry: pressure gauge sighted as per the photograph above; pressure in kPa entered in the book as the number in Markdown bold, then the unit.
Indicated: **200** kPa
